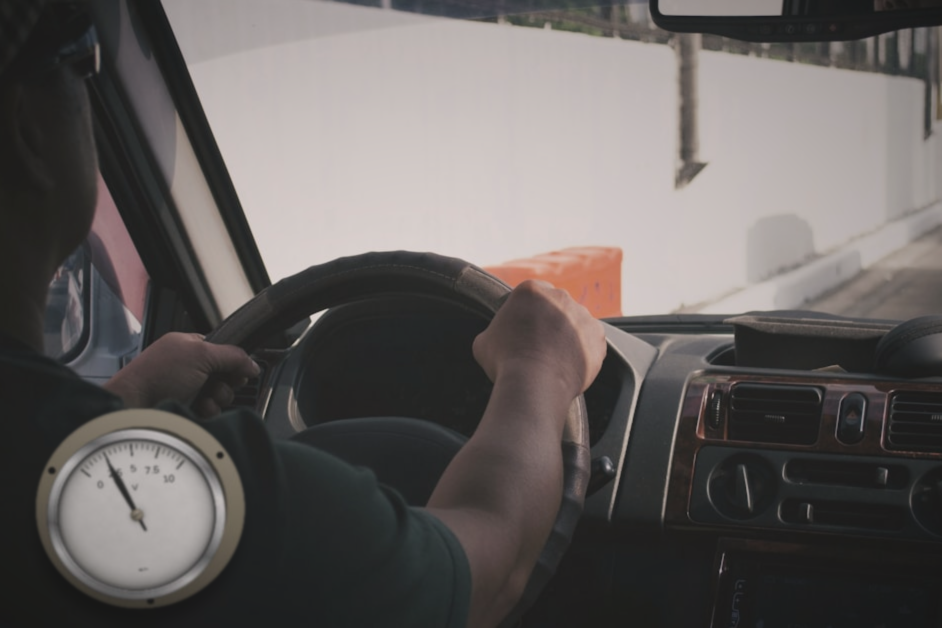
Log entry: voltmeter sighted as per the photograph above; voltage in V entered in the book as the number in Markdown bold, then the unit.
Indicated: **2.5** V
